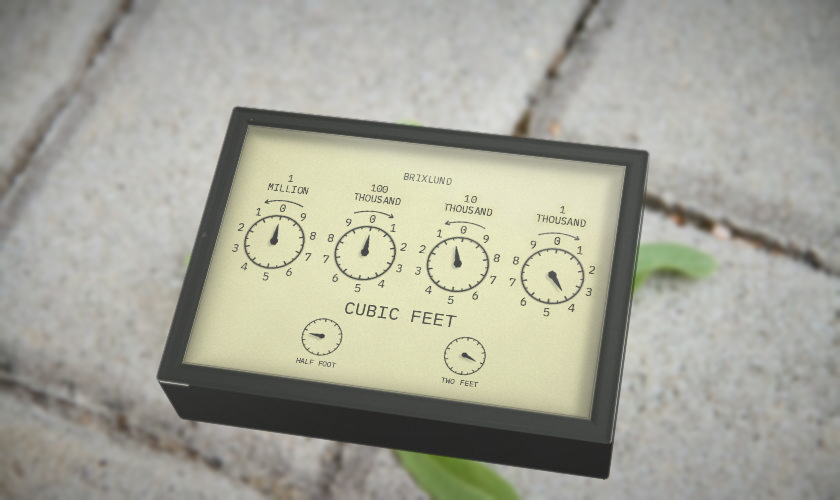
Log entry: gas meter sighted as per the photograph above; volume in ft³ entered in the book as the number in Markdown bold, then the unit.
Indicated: **400** ft³
